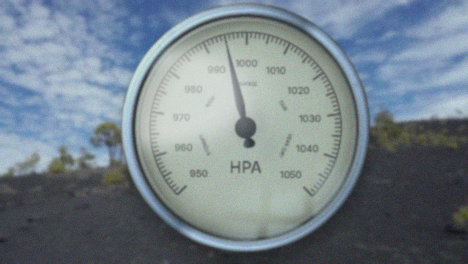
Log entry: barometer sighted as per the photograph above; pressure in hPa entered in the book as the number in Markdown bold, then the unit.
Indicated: **995** hPa
